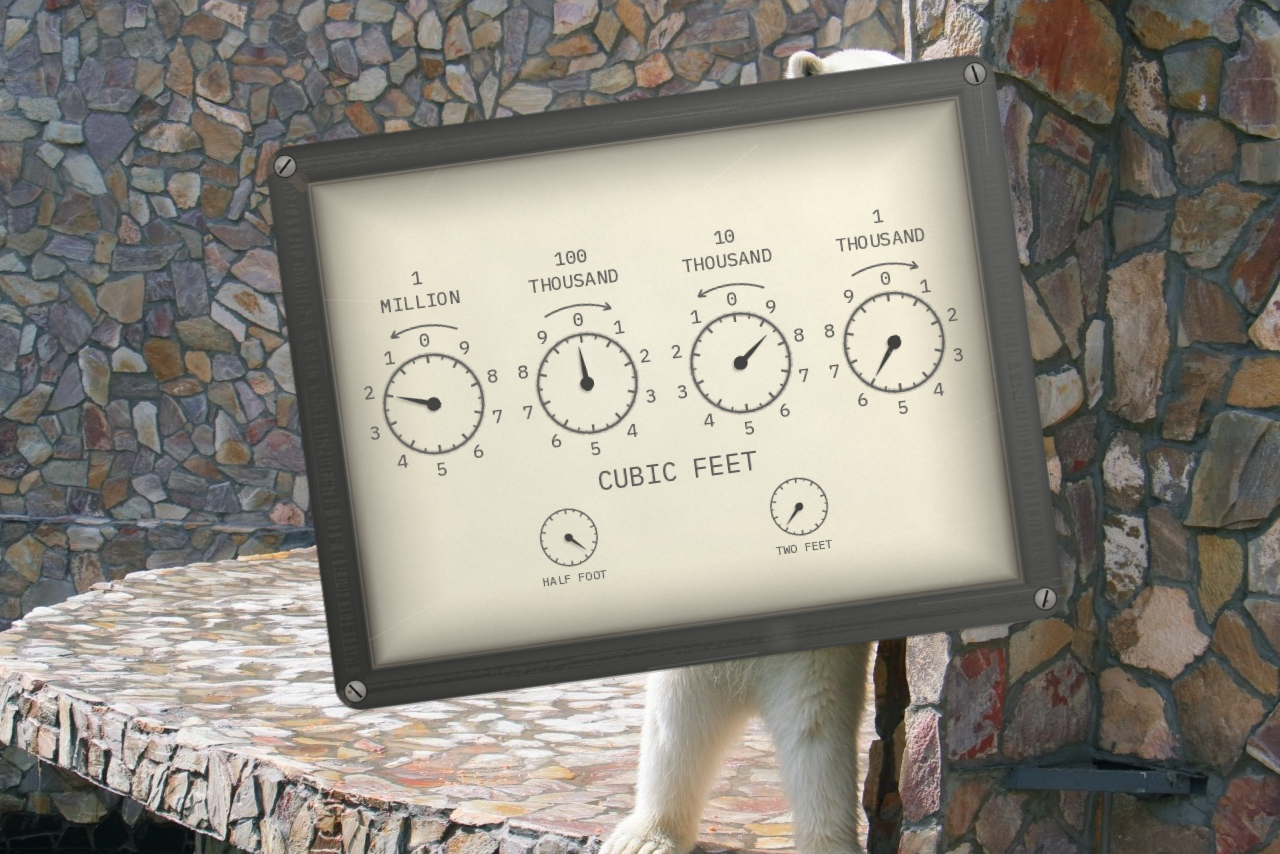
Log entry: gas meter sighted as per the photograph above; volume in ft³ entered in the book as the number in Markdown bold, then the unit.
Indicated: **198600** ft³
